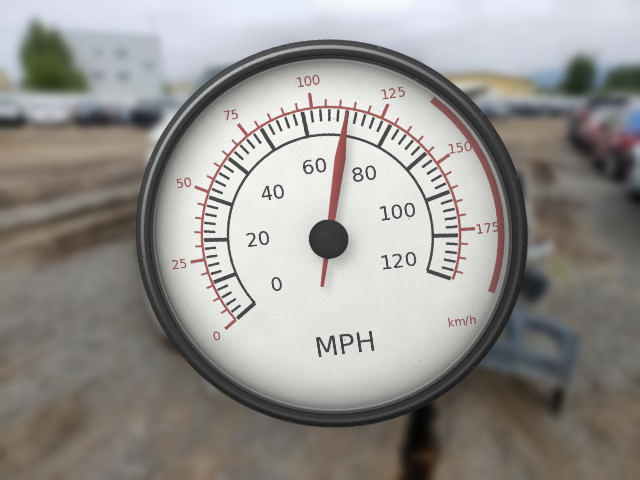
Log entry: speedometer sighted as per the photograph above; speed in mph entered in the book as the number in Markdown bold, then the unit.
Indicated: **70** mph
